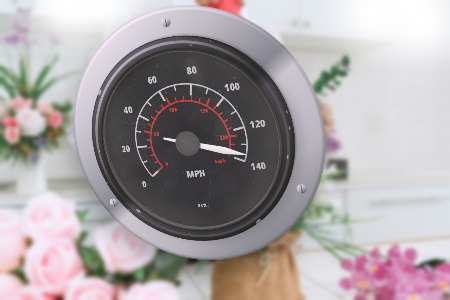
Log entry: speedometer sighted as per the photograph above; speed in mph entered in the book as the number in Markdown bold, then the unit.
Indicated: **135** mph
